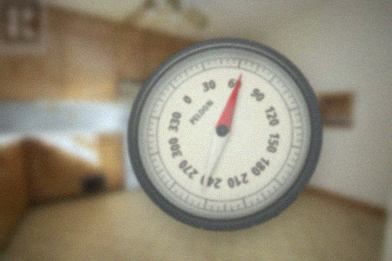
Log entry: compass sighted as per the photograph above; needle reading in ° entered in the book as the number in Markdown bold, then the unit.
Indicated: **65** °
